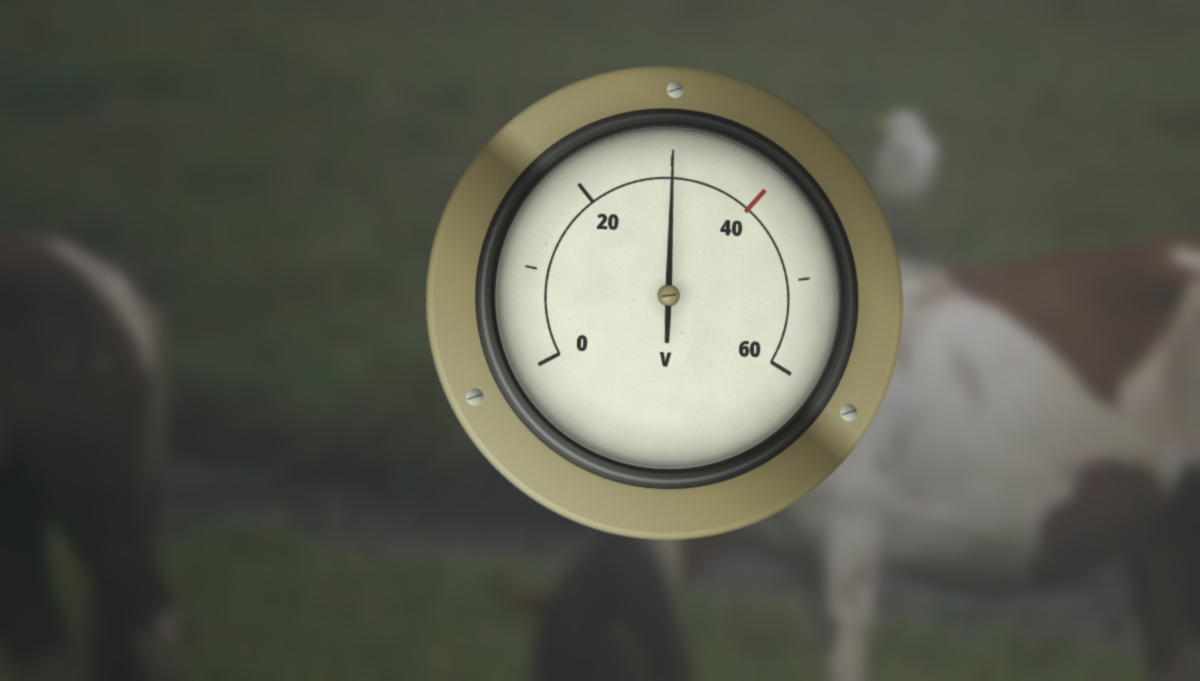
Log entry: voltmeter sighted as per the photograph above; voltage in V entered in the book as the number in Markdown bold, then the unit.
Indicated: **30** V
